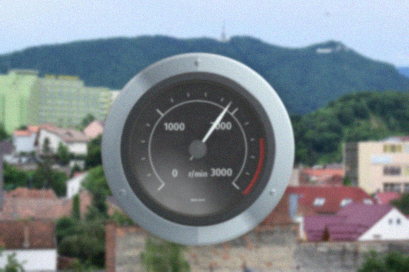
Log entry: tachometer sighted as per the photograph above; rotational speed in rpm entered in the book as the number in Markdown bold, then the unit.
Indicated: **1900** rpm
